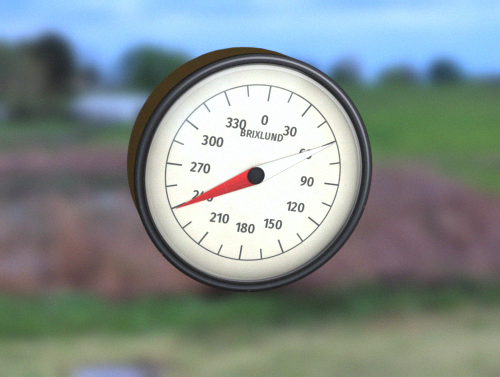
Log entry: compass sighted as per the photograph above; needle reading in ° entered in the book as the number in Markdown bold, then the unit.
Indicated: **240** °
